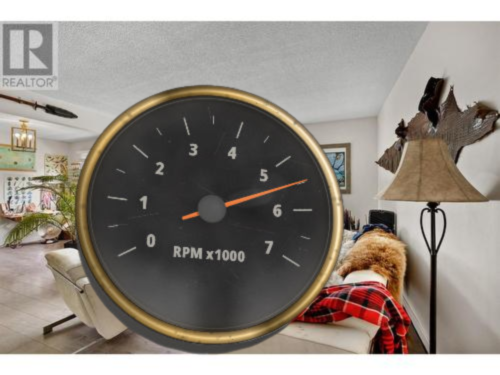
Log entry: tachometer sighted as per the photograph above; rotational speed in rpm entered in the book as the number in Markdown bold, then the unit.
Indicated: **5500** rpm
